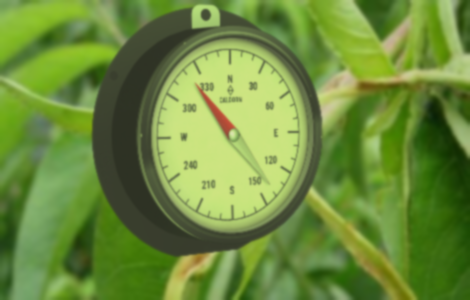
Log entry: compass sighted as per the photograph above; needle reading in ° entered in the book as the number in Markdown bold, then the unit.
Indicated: **320** °
